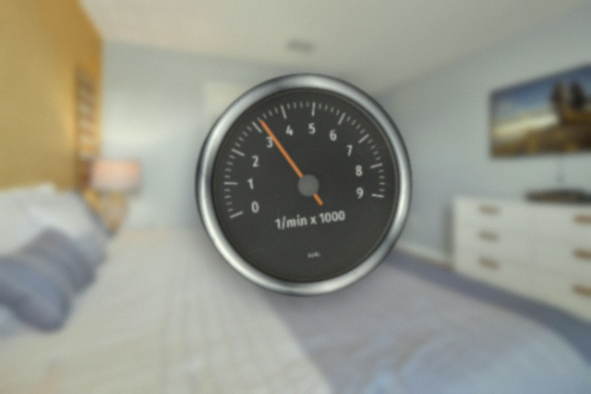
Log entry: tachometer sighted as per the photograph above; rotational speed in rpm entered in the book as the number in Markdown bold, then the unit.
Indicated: **3200** rpm
